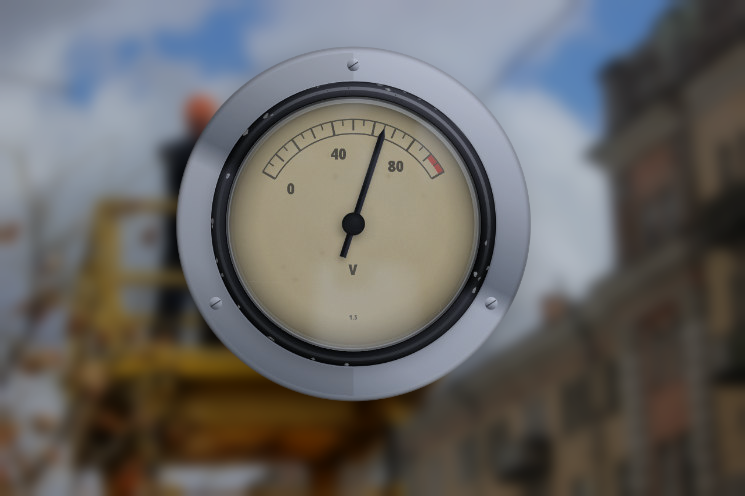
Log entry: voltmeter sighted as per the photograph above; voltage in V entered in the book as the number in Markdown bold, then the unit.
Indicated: **65** V
